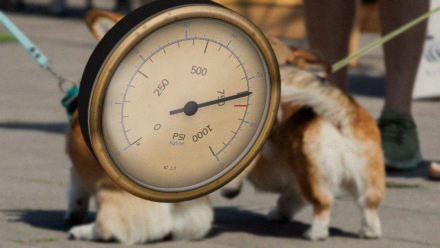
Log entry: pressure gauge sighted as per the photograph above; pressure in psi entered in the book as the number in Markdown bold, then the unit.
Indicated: **750** psi
